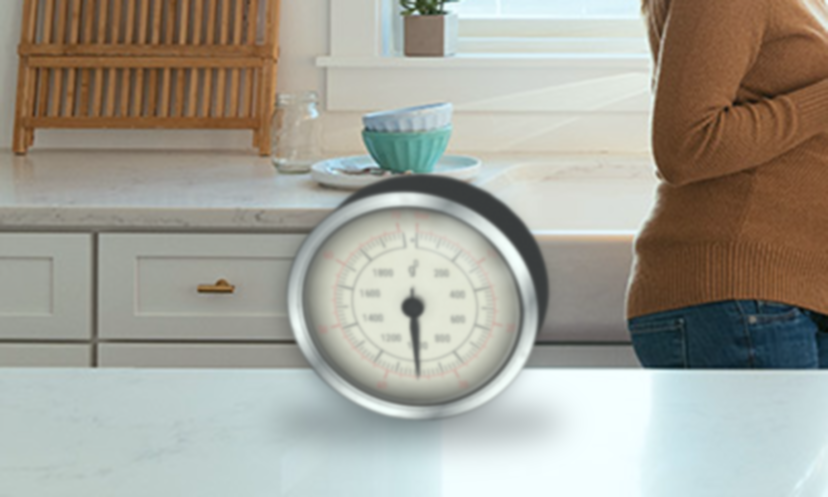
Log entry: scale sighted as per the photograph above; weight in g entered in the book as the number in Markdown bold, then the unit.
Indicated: **1000** g
